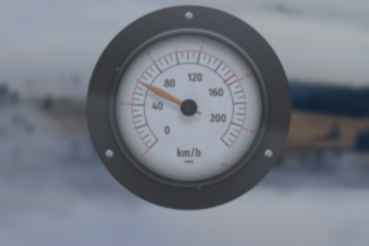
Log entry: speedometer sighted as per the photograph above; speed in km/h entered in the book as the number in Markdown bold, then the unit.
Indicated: **60** km/h
